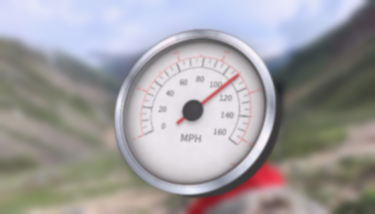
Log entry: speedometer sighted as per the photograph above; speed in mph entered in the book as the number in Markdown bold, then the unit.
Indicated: **110** mph
